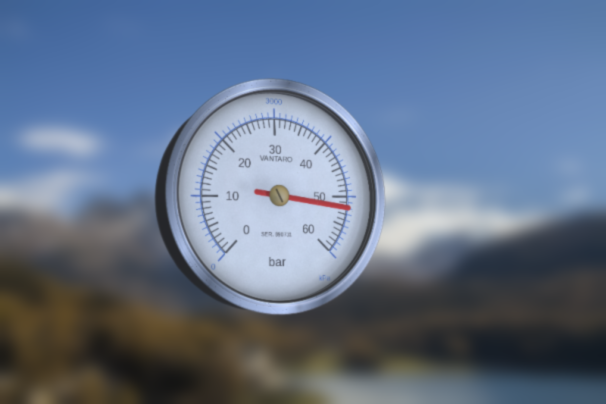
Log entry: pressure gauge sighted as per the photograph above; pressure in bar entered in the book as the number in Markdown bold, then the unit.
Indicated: **52** bar
